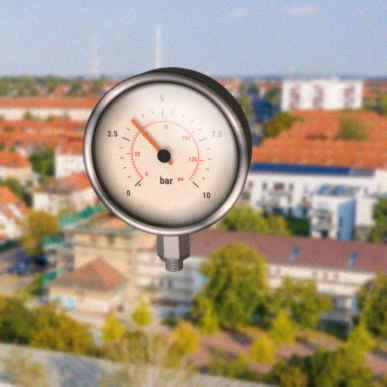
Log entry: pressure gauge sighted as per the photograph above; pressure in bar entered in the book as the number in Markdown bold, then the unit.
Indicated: **3.5** bar
